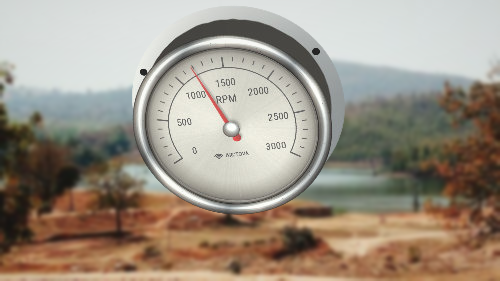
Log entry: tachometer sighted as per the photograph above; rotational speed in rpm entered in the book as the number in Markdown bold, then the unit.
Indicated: **1200** rpm
